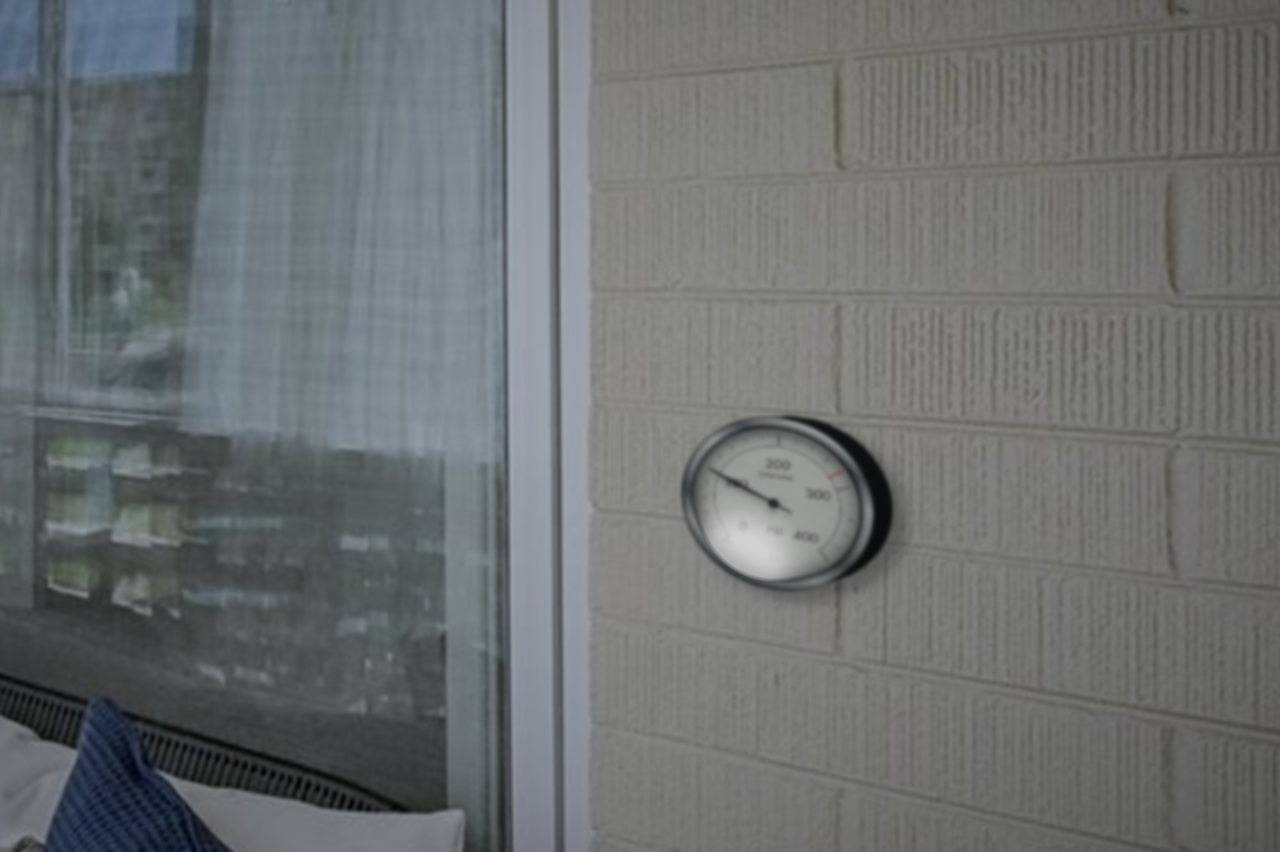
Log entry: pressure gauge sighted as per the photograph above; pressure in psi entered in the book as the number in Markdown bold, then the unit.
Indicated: **100** psi
